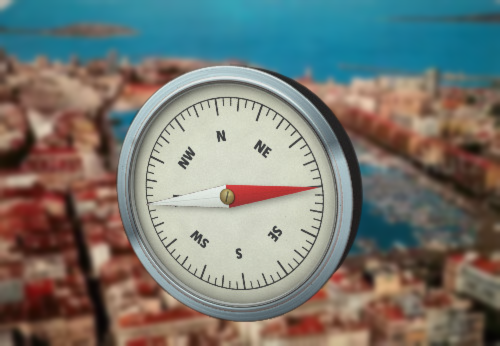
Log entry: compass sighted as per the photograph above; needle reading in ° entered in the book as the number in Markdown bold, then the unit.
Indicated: **90** °
